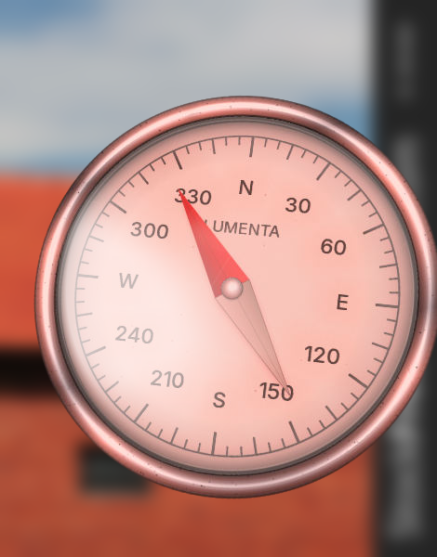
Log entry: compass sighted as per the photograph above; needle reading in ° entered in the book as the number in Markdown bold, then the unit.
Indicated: **325** °
